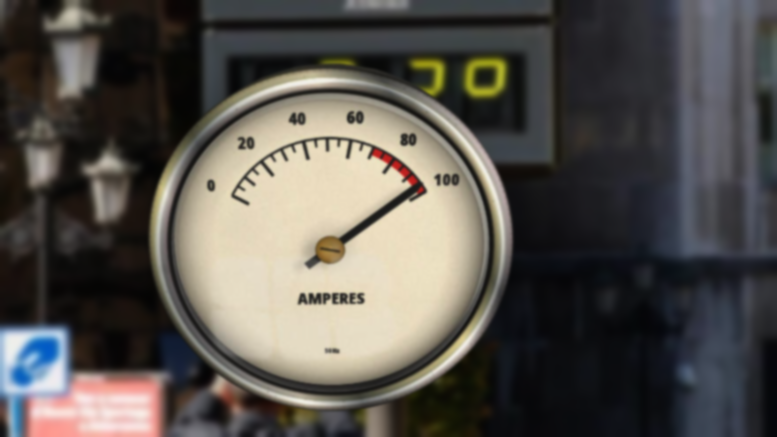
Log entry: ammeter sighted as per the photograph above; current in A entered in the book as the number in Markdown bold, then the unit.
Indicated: **95** A
